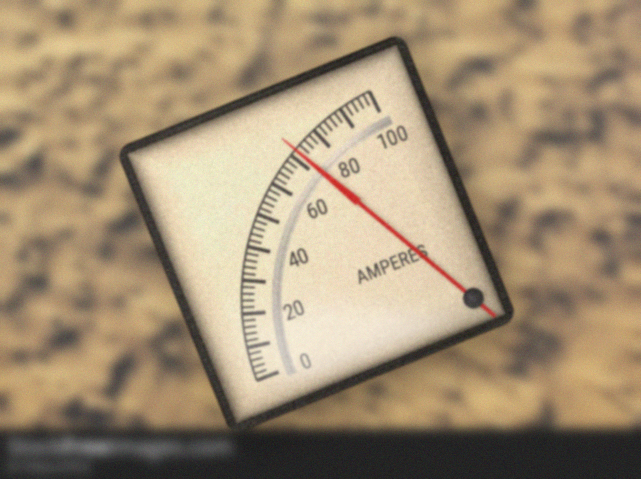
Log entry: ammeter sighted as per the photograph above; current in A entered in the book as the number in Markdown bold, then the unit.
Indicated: **72** A
